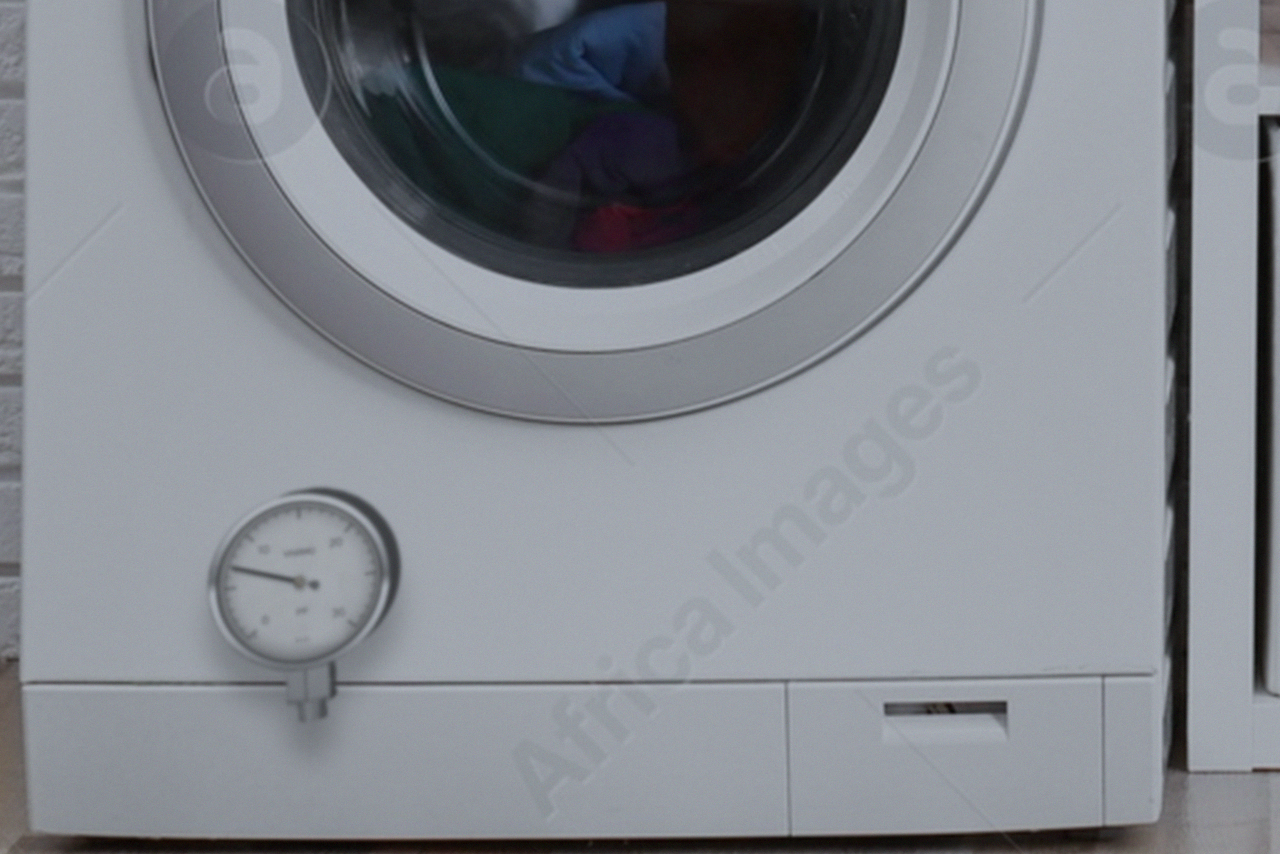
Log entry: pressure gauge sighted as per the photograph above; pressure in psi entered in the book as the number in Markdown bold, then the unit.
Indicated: **7** psi
